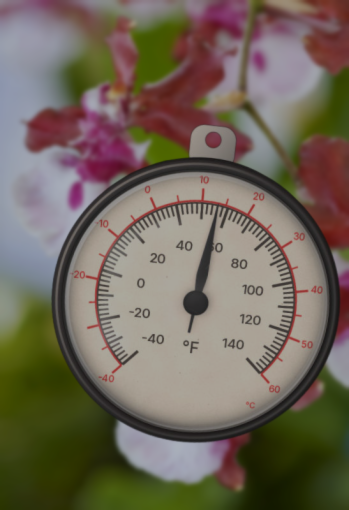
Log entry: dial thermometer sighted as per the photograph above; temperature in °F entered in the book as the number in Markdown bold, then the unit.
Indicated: **56** °F
